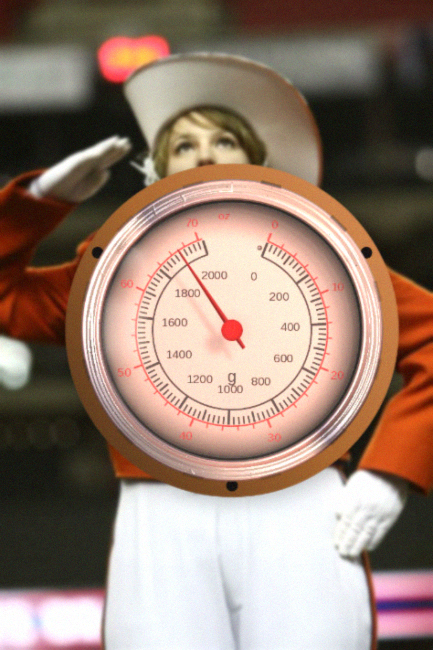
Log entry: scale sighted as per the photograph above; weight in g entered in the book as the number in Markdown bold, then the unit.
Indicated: **1900** g
